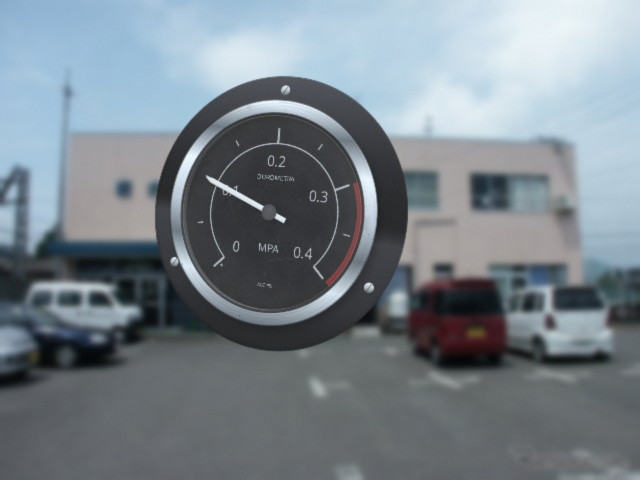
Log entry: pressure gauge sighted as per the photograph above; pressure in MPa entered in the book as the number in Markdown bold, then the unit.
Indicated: **0.1** MPa
